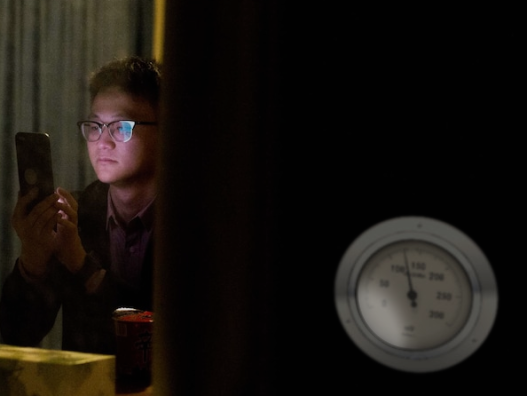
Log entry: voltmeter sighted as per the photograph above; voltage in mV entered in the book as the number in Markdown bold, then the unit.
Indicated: **125** mV
